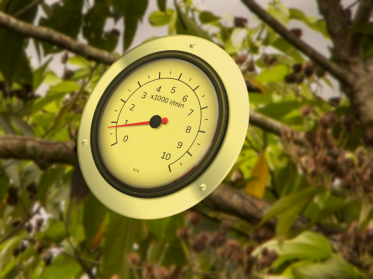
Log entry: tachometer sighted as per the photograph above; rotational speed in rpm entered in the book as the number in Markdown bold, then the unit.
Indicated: **750** rpm
